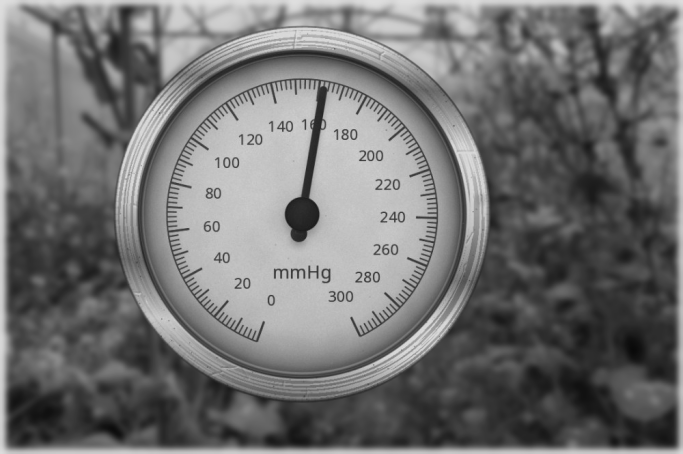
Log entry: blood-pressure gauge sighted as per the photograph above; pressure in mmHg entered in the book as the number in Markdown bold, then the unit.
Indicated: **162** mmHg
